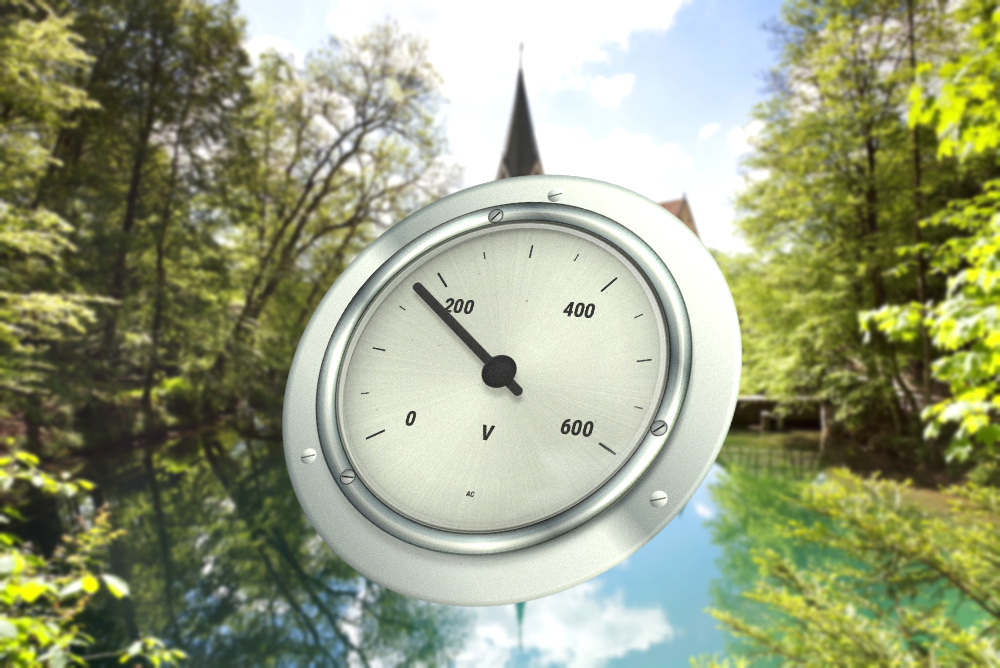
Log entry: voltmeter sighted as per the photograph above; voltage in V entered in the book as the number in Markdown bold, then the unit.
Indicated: **175** V
